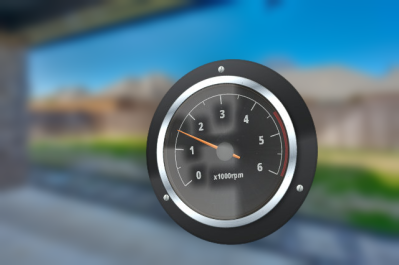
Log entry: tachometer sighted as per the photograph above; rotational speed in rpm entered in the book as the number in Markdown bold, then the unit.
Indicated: **1500** rpm
